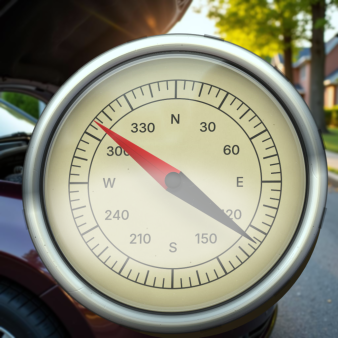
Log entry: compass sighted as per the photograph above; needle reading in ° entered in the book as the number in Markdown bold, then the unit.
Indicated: **307.5** °
